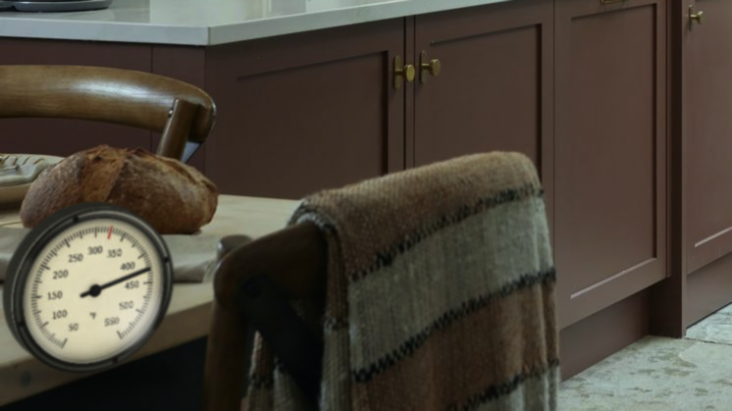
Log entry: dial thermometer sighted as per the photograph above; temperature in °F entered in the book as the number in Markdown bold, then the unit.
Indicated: **425** °F
